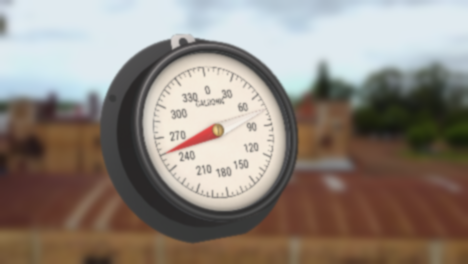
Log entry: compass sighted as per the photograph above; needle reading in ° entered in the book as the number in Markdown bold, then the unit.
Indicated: **255** °
